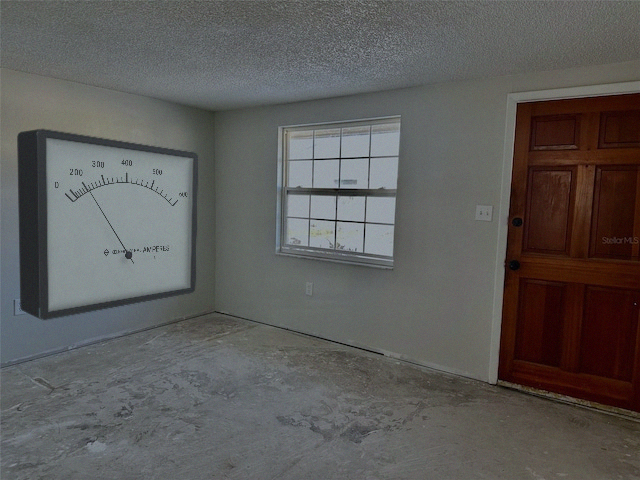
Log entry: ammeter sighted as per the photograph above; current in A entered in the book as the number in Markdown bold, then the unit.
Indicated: **200** A
